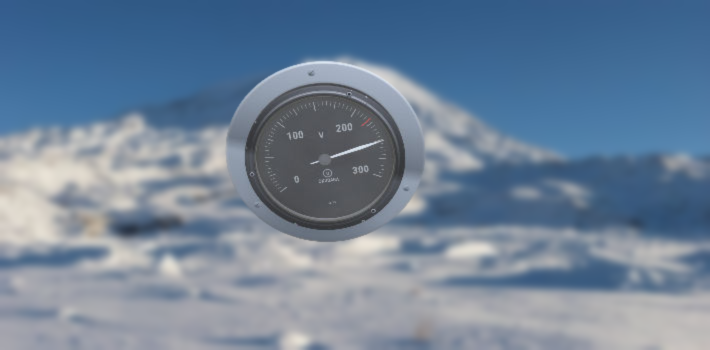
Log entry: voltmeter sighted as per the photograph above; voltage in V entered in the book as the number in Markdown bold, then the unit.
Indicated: **250** V
